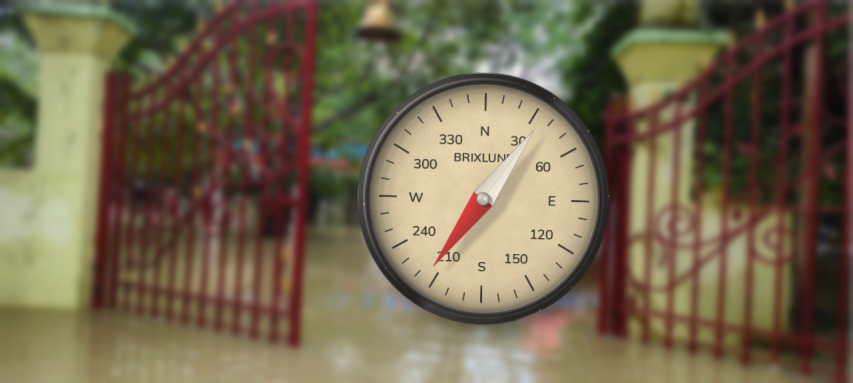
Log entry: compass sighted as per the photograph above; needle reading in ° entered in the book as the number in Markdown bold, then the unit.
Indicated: **215** °
